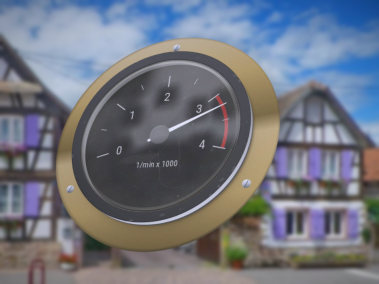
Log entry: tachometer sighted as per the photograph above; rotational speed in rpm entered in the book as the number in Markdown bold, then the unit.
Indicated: **3250** rpm
